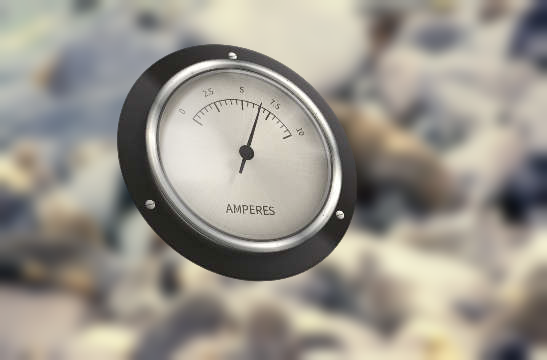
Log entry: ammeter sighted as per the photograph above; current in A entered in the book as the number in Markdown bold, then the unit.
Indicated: **6.5** A
